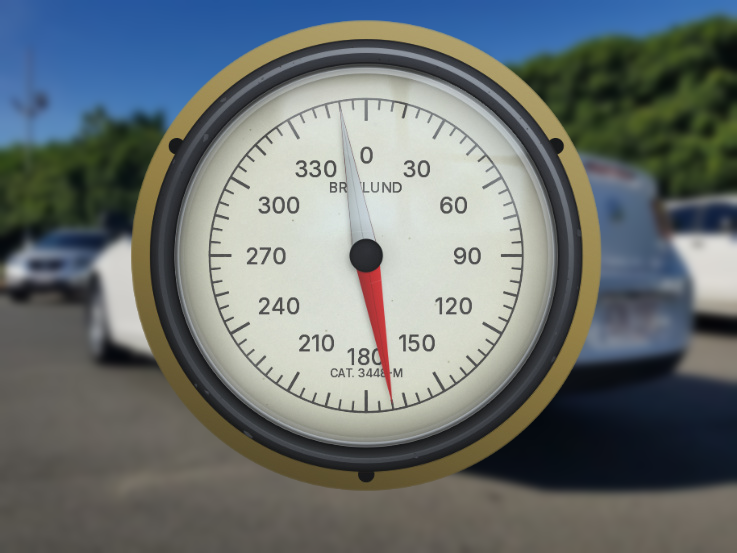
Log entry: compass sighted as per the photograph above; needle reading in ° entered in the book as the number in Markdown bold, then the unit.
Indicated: **170** °
